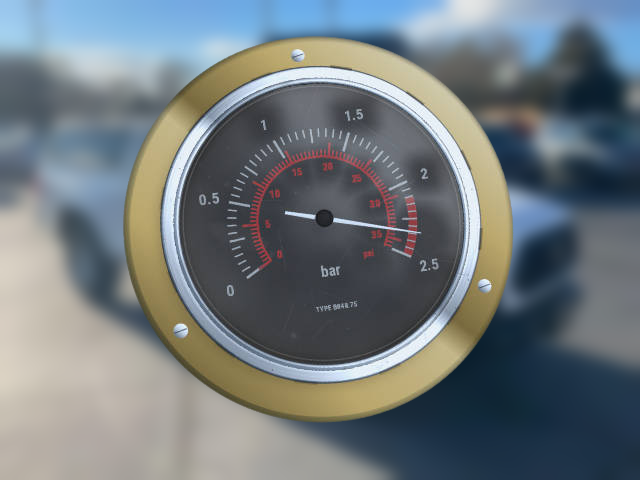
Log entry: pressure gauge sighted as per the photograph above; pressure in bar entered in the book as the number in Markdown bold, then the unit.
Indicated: **2.35** bar
